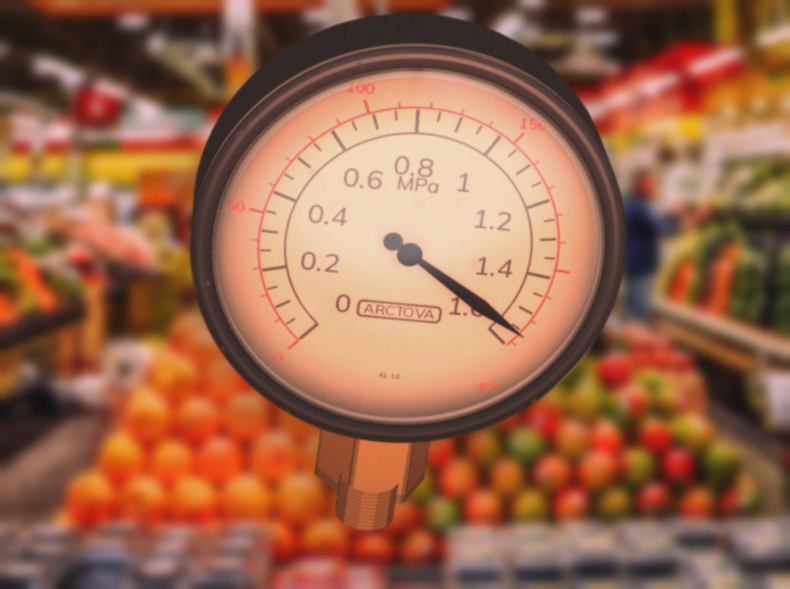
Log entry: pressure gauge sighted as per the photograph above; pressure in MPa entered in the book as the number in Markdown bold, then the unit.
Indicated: **1.55** MPa
